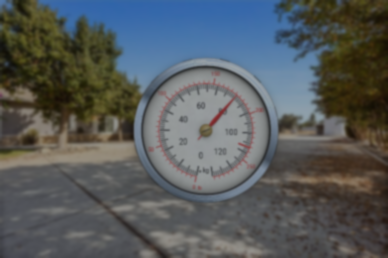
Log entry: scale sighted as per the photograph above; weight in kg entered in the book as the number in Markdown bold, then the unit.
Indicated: **80** kg
